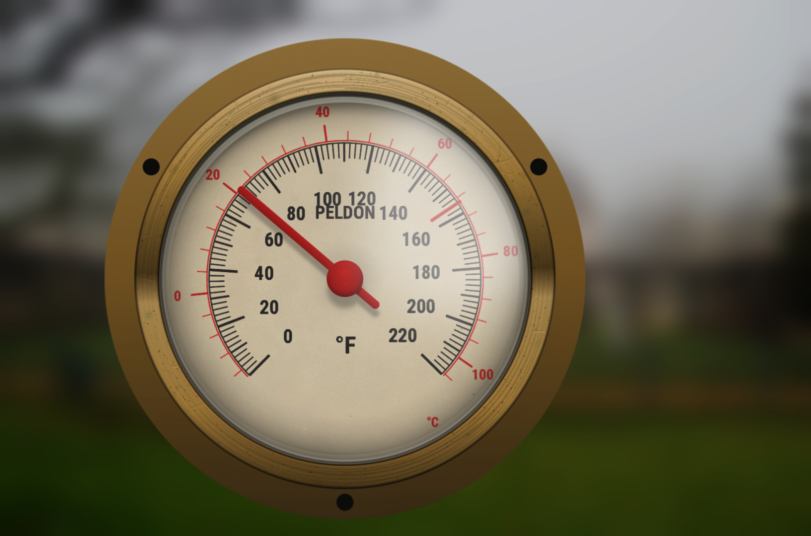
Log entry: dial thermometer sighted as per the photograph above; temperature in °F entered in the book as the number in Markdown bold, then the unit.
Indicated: **70** °F
